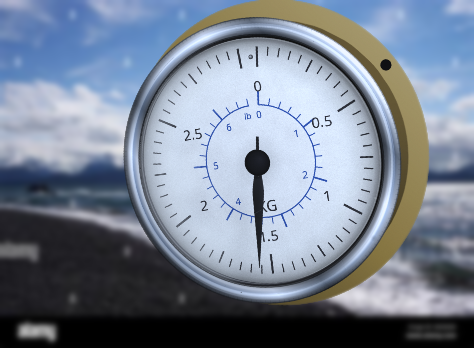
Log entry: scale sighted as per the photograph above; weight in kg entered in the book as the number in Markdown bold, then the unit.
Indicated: **1.55** kg
